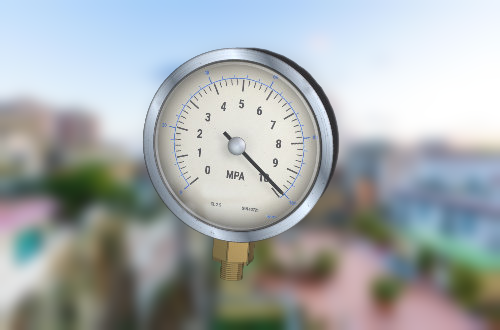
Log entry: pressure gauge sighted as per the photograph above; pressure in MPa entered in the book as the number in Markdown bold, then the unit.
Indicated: **9.8** MPa
